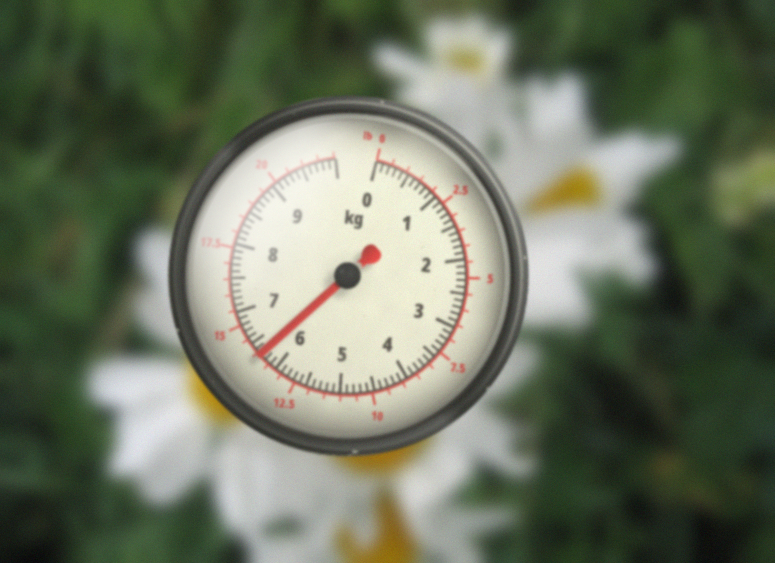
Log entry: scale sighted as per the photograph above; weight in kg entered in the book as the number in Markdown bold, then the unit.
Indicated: **6.3** kg
